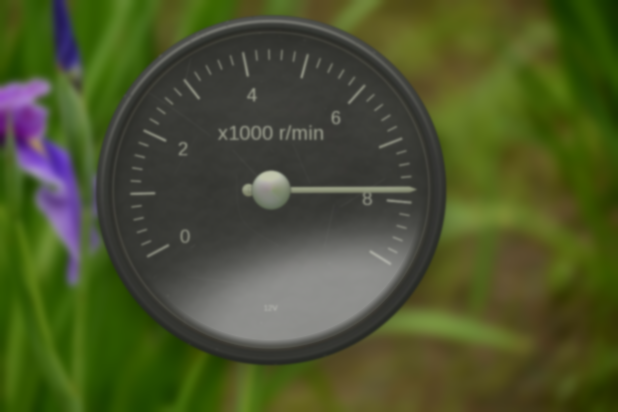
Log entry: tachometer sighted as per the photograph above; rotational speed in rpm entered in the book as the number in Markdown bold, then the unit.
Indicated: **7800** rpm
